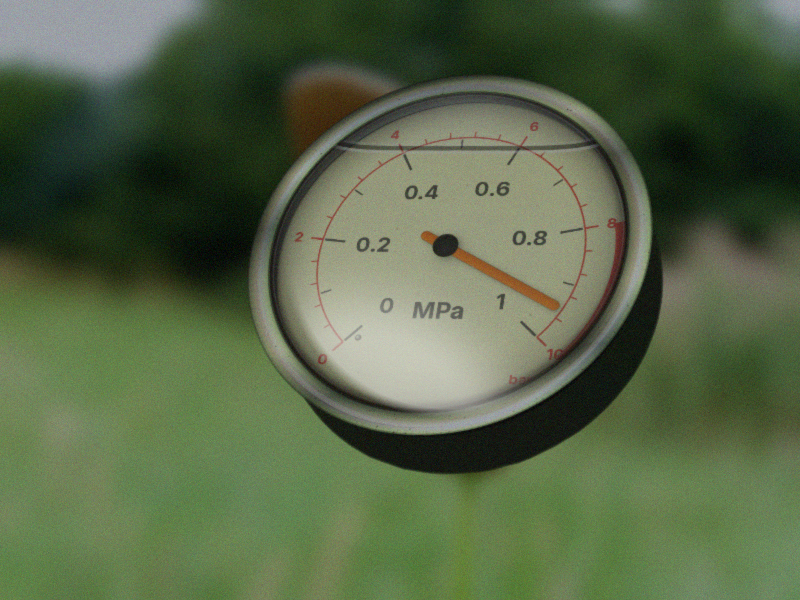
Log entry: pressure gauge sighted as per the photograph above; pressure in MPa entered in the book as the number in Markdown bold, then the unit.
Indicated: **0.95** MPa
